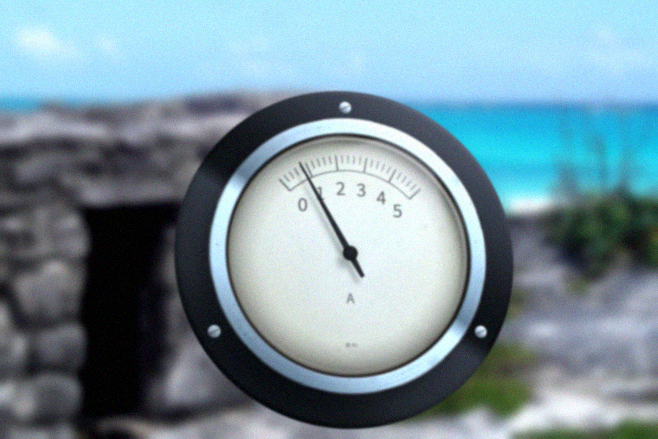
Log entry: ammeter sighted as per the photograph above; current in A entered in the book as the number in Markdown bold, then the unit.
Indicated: **0.8** A
